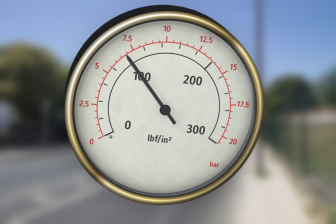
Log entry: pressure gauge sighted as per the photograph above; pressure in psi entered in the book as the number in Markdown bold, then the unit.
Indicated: **100** psi
